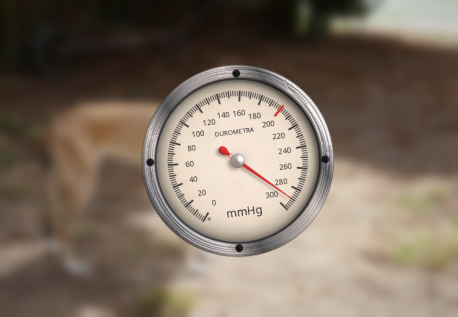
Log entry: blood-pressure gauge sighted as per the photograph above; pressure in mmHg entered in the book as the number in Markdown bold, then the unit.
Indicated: **290** mmHg
